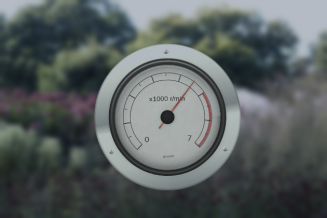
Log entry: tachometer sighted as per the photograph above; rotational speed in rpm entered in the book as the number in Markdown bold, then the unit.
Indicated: **4500** rpm
